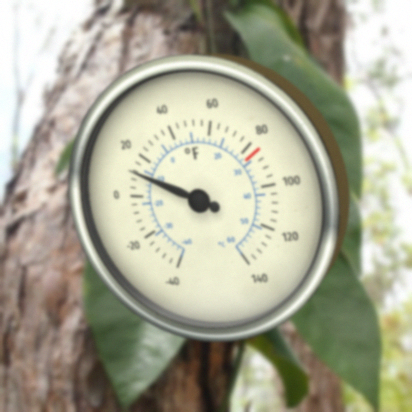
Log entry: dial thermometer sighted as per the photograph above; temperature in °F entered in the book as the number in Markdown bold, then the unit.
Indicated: **12** °F
